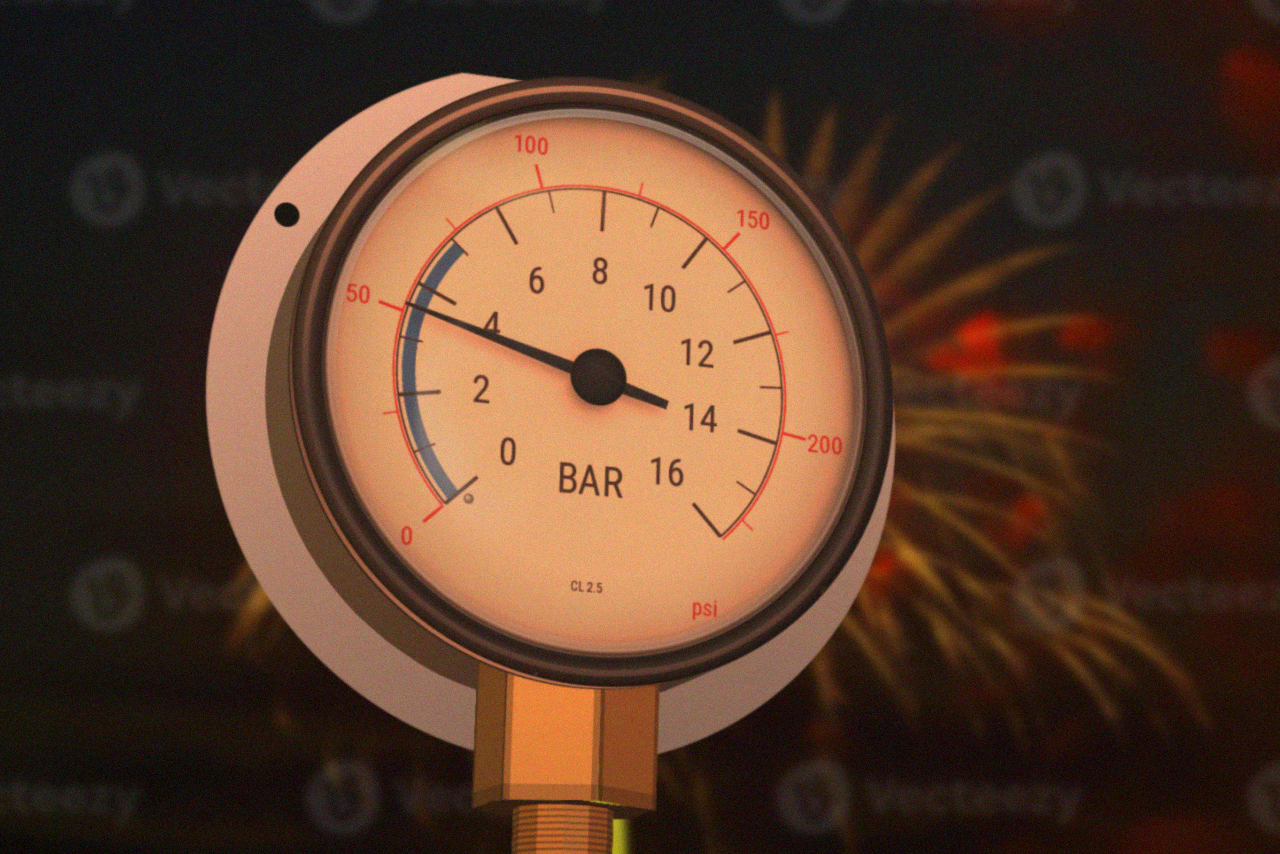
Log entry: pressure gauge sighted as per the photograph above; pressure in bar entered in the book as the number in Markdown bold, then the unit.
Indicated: **3.5** bar
